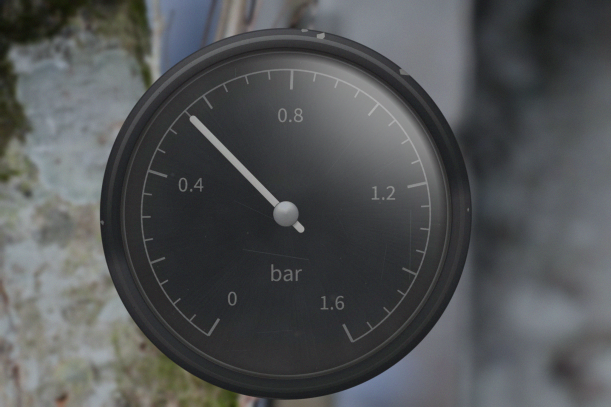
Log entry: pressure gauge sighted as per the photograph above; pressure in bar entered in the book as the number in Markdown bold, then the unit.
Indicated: **0.55** bar
